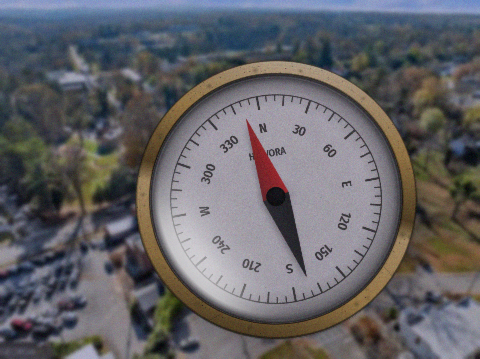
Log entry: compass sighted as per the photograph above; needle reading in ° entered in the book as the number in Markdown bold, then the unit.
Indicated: **350** °
